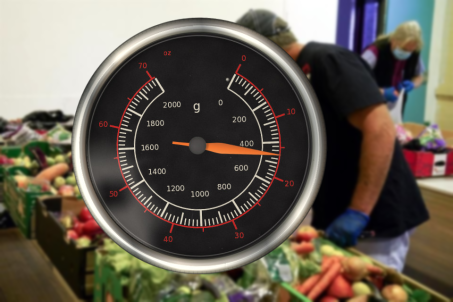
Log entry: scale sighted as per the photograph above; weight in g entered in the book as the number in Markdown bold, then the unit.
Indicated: **460** g
